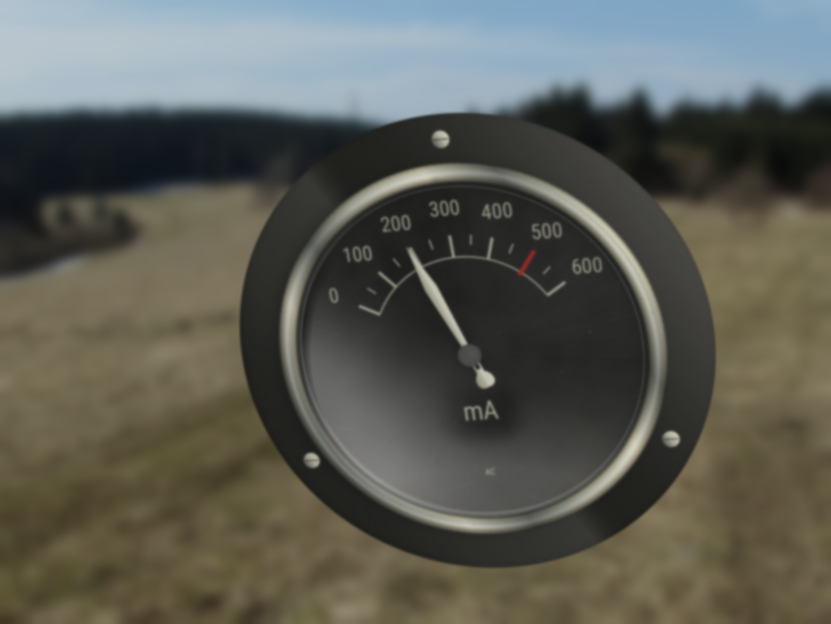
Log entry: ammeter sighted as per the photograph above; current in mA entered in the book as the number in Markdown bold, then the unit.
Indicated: **200** mA
